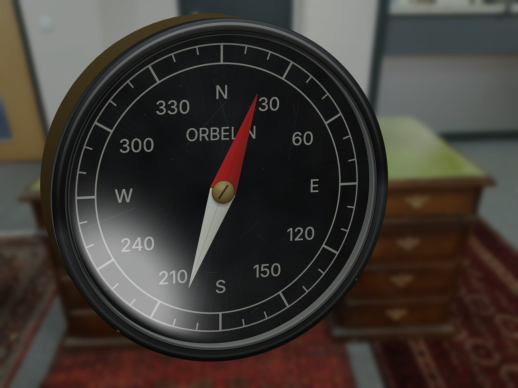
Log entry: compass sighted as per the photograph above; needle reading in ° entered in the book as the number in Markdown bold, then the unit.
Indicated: **20** °
